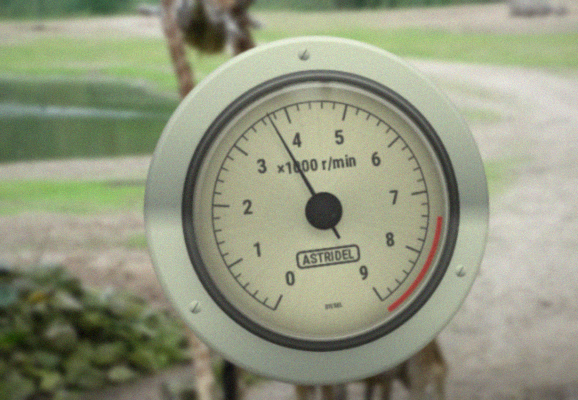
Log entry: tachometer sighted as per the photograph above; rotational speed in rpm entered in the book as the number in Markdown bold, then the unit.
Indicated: **3700** rpm
